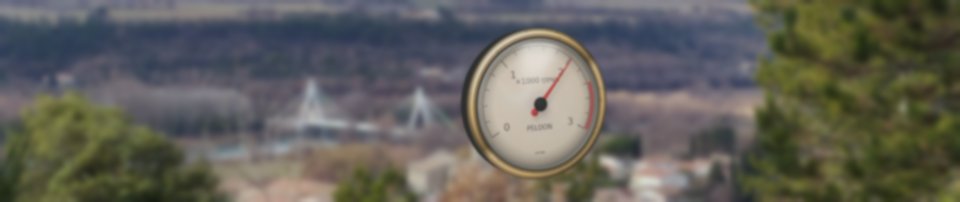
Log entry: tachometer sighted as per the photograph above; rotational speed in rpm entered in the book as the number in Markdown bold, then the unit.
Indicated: **2000** rpm
